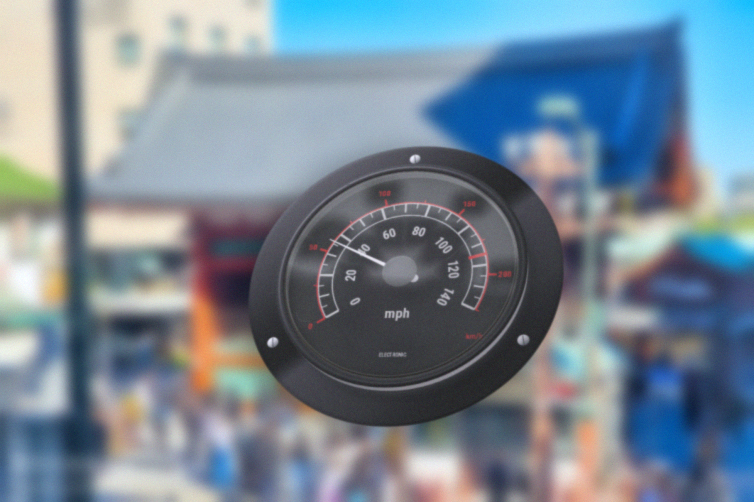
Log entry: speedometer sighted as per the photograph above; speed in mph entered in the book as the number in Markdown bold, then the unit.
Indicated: **35** mph
